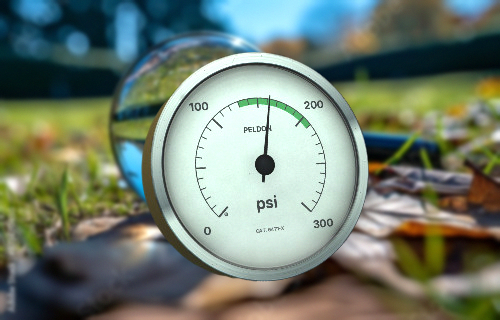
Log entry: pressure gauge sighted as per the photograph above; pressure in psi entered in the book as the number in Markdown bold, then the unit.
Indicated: **160** psi
